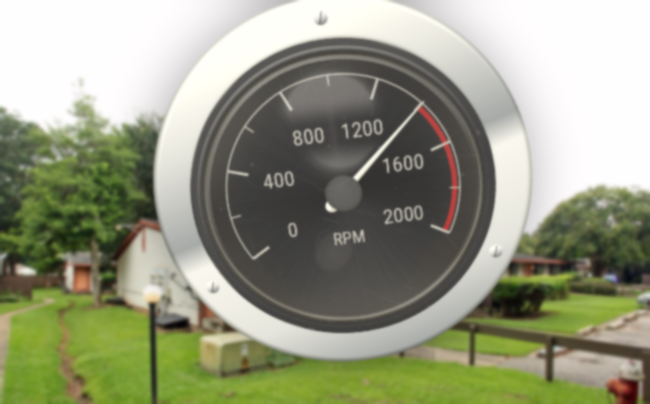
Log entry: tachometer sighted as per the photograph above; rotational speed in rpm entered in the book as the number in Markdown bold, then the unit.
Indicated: **1400** rpm
